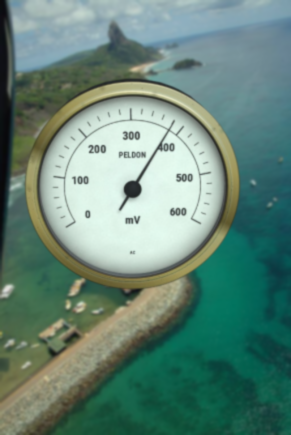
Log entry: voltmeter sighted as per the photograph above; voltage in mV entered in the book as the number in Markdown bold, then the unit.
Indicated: **380** mV
